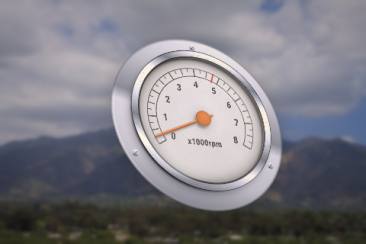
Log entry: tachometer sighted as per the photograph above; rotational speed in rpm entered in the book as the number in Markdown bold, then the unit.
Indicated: **250** rpm
